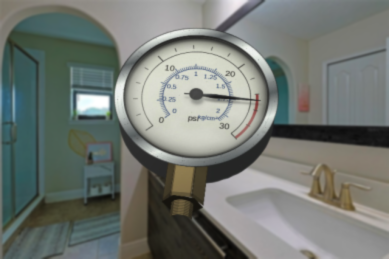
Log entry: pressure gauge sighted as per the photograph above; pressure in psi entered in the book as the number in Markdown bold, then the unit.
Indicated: **25** psi
